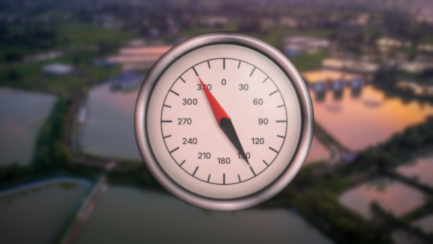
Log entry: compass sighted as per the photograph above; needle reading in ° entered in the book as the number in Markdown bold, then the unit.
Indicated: **330** °
